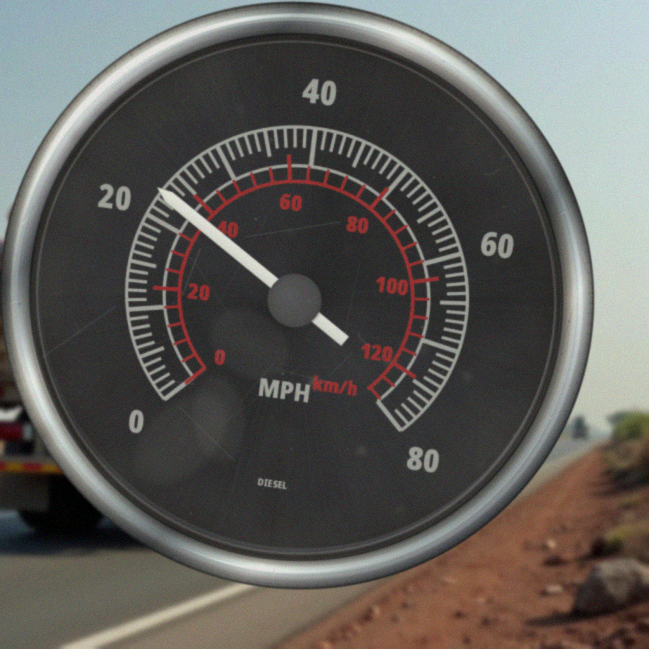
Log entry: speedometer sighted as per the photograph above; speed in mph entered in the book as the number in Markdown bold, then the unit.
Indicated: **23** mph
